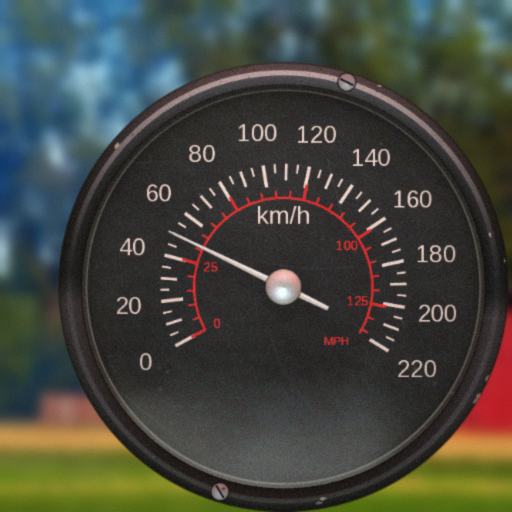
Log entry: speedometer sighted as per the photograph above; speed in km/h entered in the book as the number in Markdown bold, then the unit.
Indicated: **50** km/h
